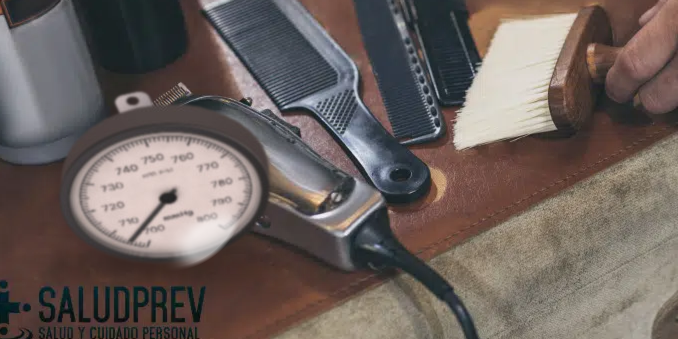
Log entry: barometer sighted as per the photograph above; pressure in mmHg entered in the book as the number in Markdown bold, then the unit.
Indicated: **705** mmHg
